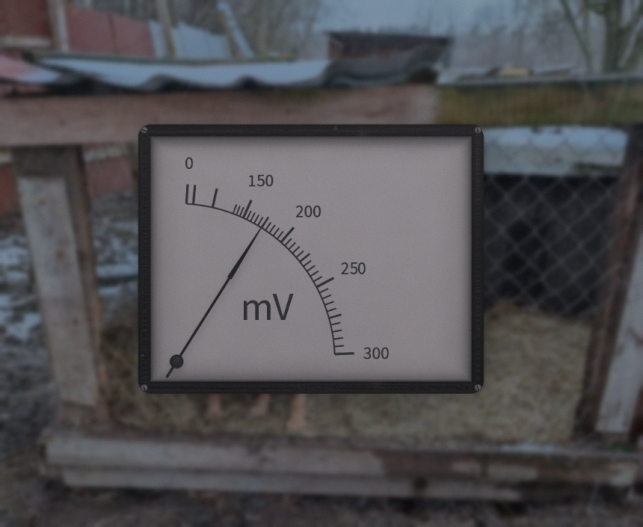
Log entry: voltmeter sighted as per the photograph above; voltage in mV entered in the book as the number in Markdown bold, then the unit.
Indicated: **175** mV
